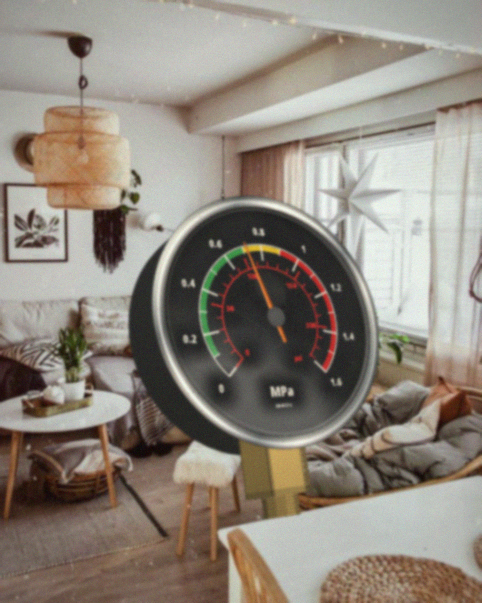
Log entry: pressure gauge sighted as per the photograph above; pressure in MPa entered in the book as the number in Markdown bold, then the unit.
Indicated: **0.7** MPa
